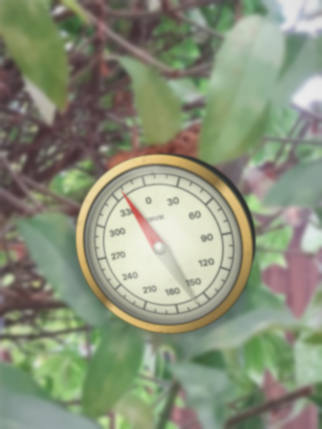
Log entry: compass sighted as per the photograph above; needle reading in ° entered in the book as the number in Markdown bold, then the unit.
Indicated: **340** °
